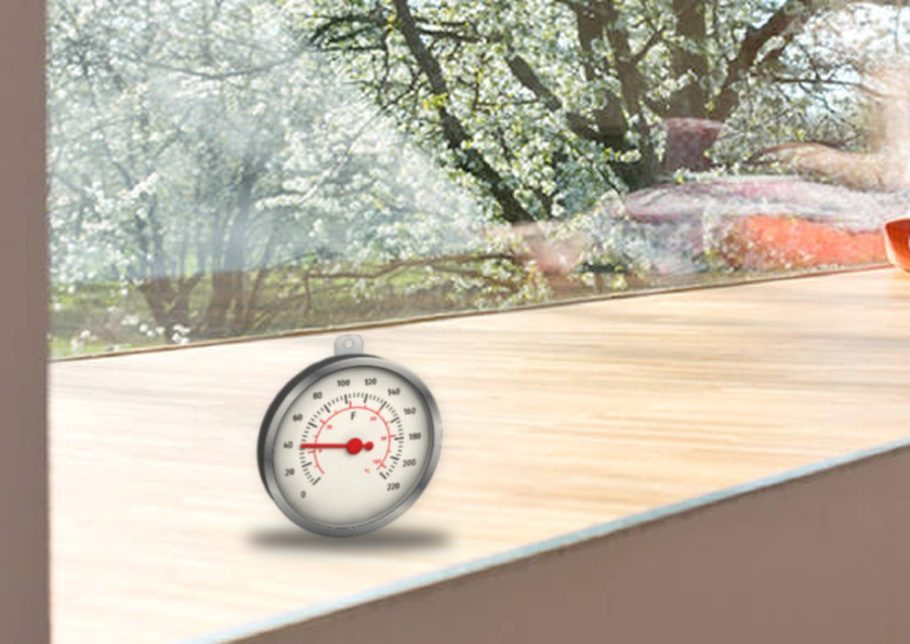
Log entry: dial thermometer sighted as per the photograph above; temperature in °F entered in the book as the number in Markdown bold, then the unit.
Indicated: **40** °F
